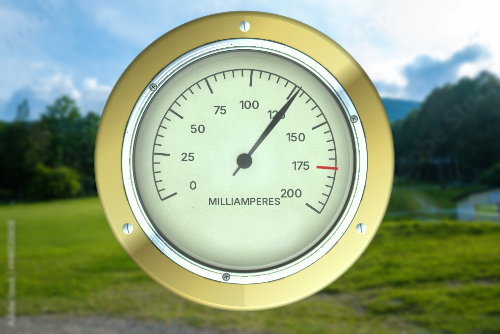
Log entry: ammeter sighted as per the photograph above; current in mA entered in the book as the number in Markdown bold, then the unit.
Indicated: **127.5** mA
